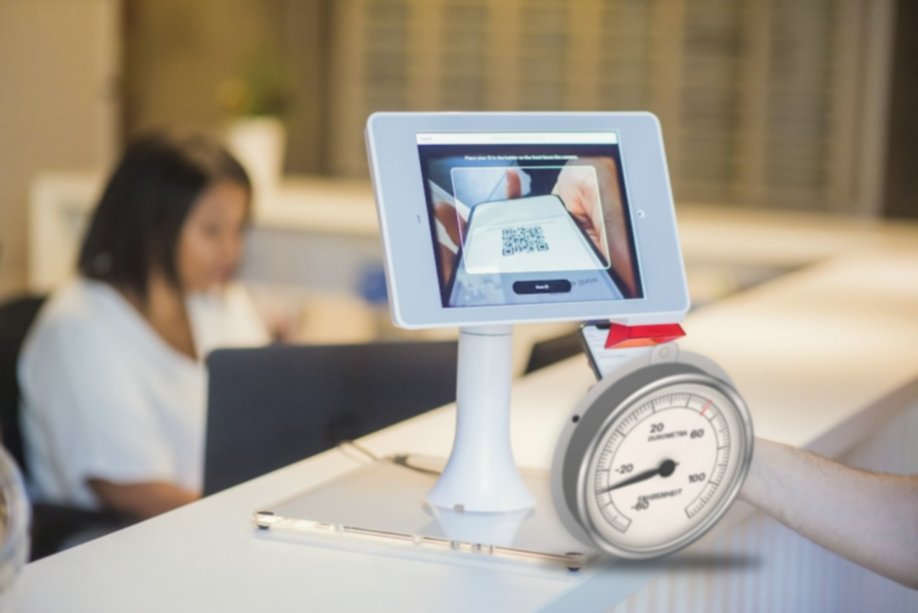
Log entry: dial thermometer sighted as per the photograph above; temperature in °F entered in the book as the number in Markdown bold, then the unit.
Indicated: **-30** °F
